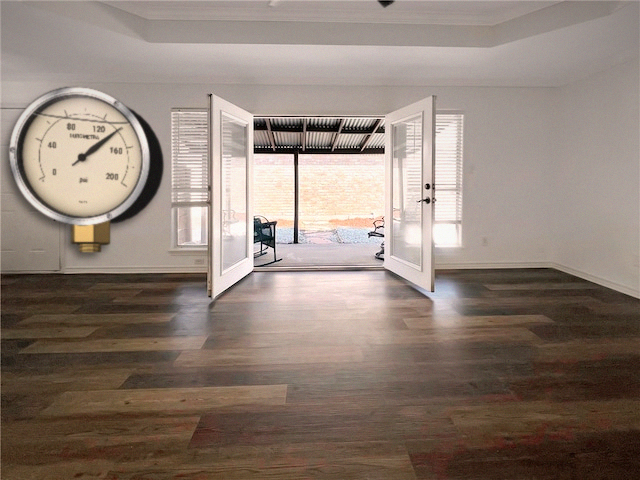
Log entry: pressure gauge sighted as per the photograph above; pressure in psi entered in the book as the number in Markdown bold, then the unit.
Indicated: **140** psi
